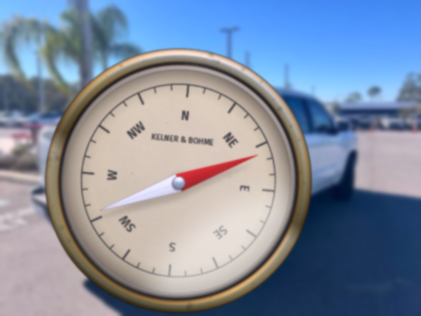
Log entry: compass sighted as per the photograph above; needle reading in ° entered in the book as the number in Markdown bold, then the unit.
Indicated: **65** °
